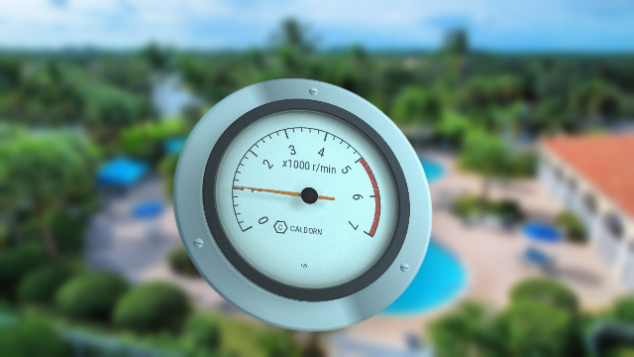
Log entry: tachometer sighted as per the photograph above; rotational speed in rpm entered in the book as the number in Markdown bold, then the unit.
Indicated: **1000** rpm
